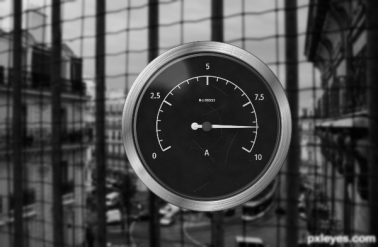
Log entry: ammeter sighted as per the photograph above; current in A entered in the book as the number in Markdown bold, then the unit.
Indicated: **8.75** A
